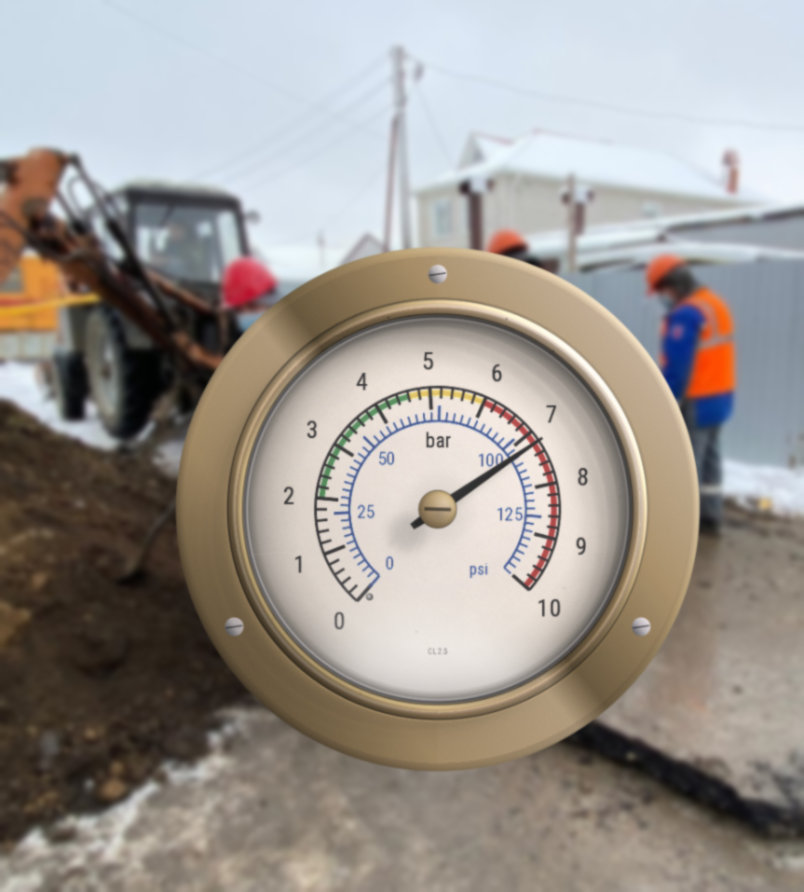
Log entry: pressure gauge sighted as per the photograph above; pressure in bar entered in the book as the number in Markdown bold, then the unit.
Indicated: **7.2** bar
